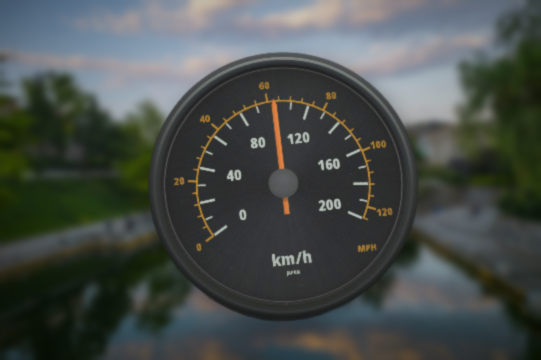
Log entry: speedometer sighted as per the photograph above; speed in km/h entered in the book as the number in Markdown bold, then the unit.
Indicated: **100** km/h
